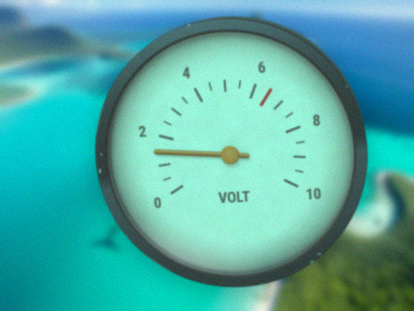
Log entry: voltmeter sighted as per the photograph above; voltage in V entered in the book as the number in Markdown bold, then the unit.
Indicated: **1.5** V
